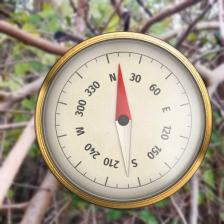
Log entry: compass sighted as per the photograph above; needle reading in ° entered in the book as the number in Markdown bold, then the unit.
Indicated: **10** °
